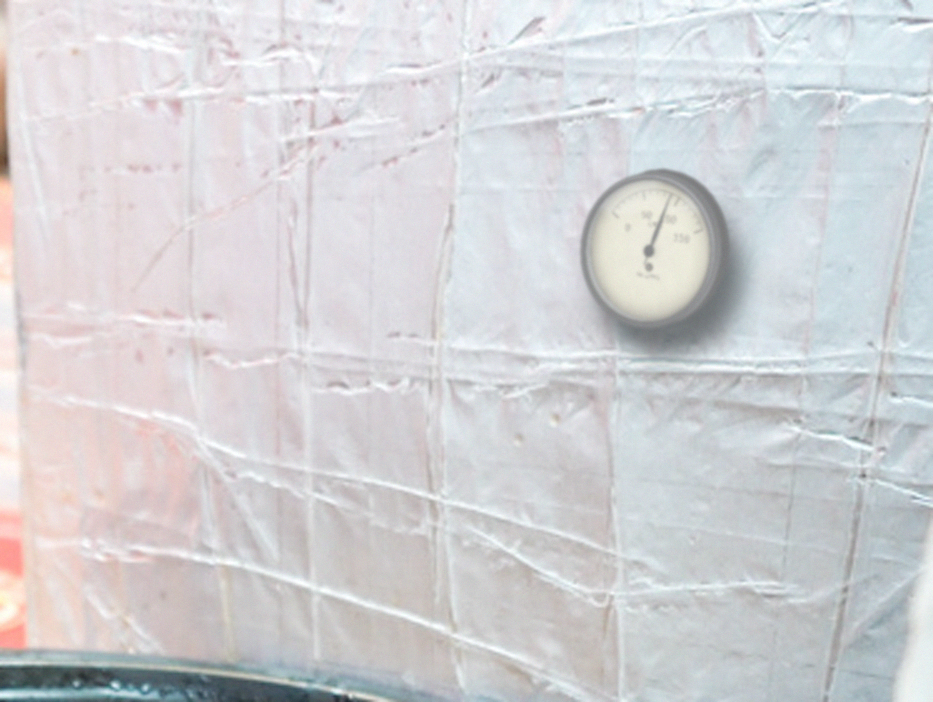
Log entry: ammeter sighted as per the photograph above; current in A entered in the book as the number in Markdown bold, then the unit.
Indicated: **90** A
